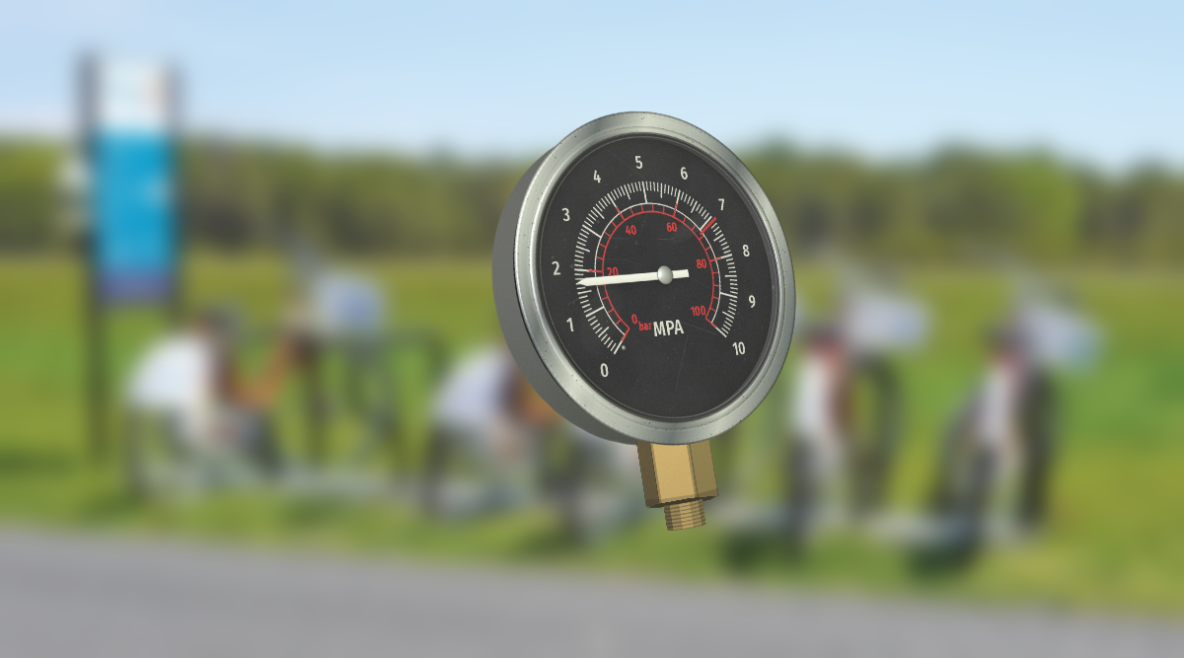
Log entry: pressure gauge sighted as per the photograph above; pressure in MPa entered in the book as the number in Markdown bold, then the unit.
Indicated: **1.7** MPa
